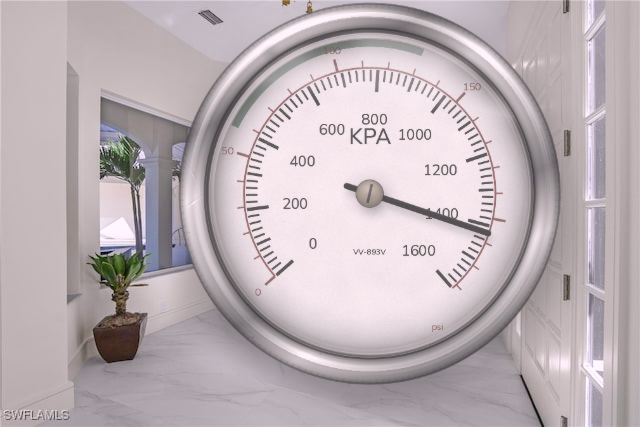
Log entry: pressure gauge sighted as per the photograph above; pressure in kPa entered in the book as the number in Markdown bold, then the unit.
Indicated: **1420** kPa
